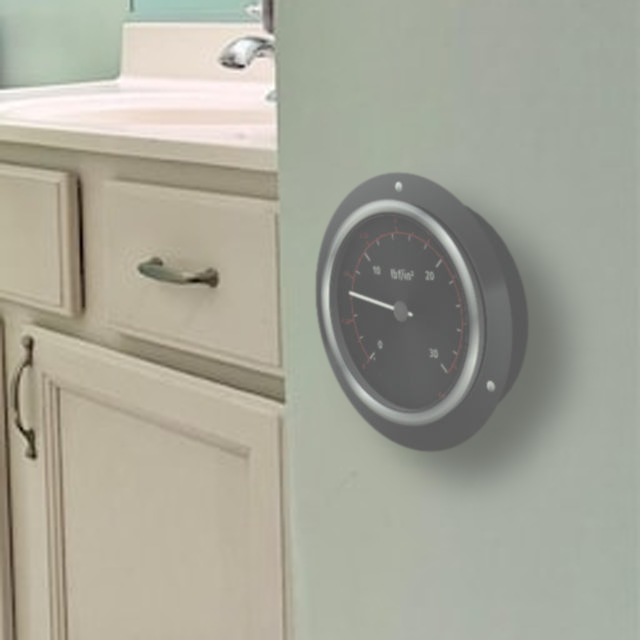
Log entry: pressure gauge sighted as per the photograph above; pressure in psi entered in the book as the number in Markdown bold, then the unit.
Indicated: **6** psi
